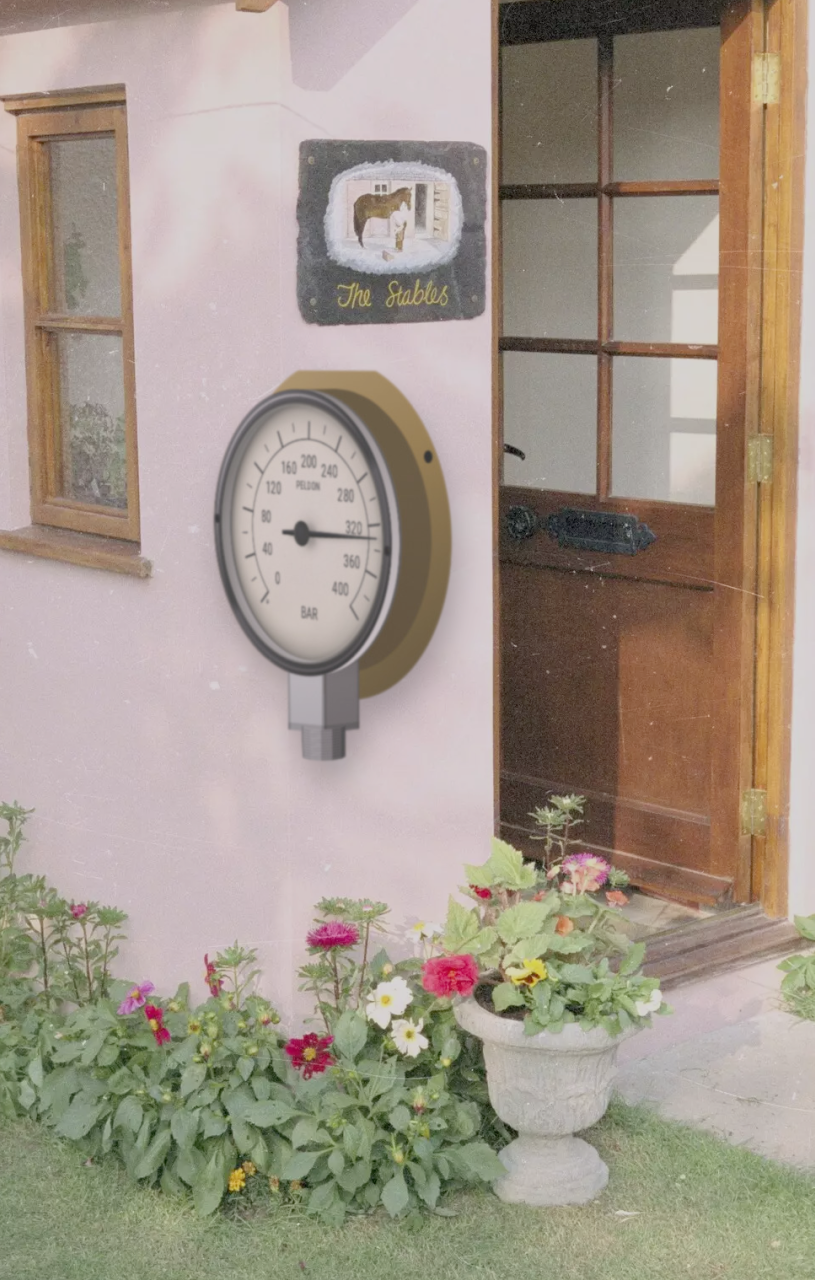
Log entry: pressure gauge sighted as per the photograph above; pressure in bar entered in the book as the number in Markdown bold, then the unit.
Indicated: **330** bar
